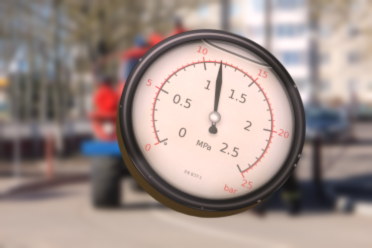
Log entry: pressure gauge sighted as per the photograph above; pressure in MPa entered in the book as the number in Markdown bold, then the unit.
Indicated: **1.15** MPa
